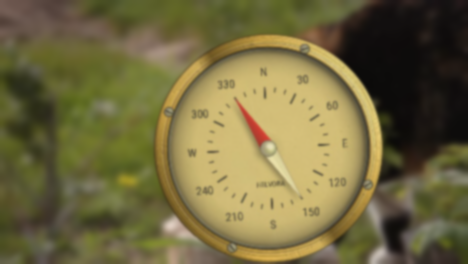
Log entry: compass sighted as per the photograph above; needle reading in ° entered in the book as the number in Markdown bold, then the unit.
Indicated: **330** °
